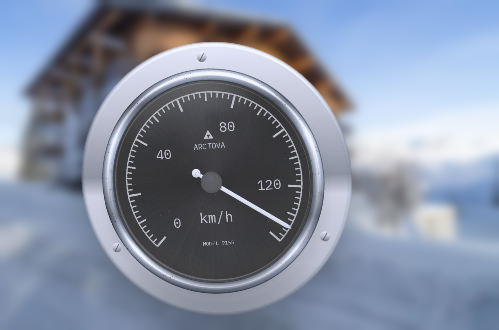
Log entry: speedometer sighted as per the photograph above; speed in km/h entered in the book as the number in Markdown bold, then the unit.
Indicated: **134** km/h
